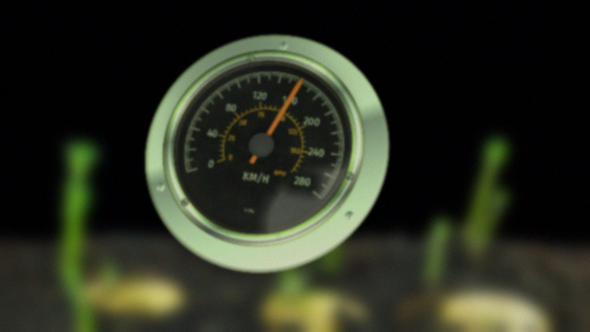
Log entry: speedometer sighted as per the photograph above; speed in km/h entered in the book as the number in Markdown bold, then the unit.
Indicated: **160** km/h
